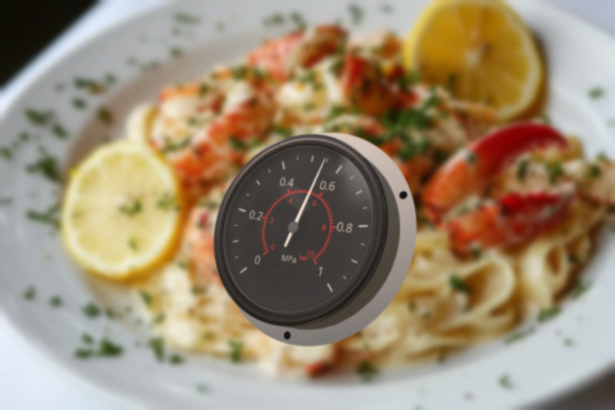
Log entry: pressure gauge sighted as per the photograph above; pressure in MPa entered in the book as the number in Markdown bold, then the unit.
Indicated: **0.55** MPa
